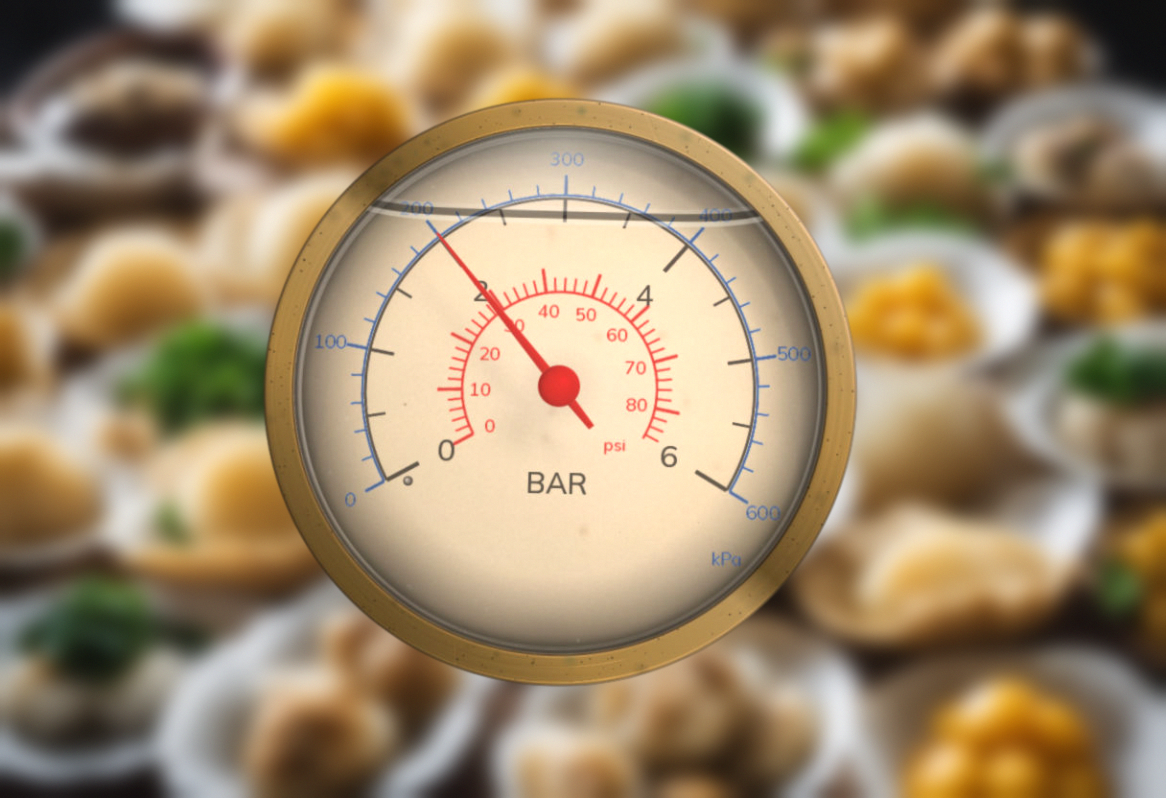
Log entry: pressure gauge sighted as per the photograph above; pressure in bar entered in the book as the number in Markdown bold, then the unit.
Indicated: **2** bar
